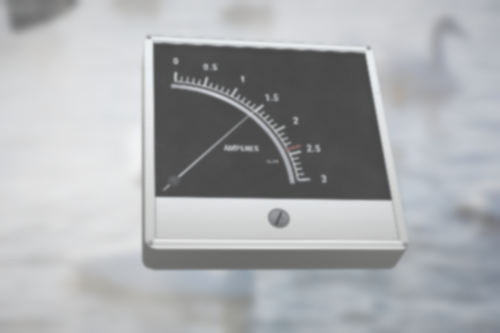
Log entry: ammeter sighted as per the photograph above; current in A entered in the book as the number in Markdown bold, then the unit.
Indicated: **1.5** A
